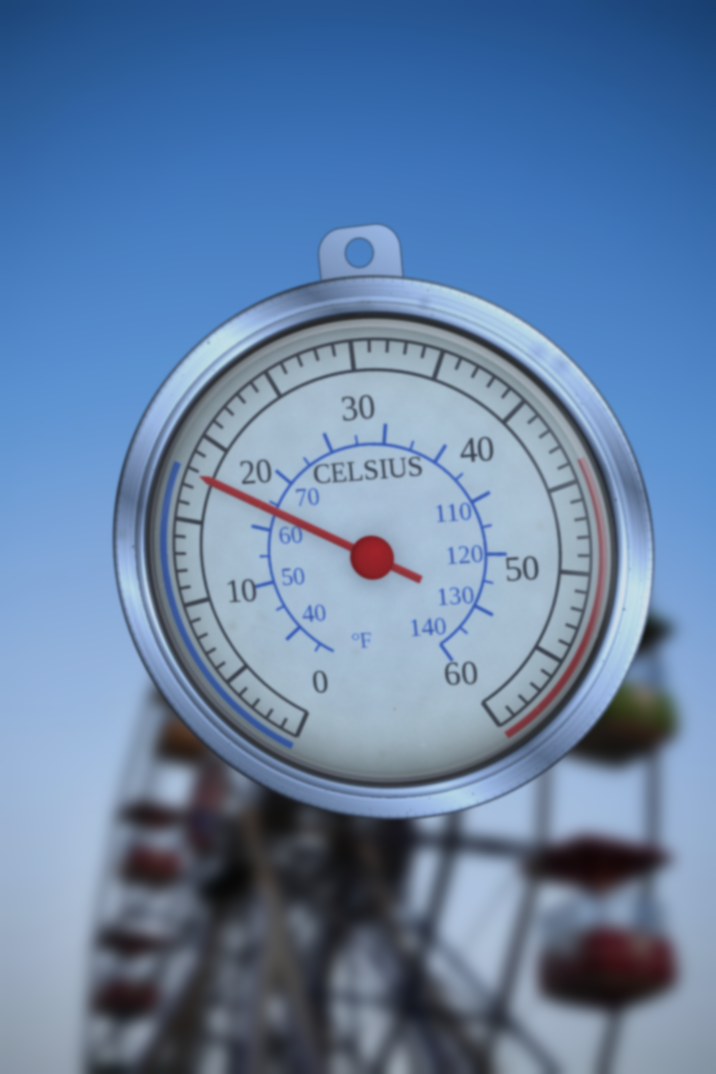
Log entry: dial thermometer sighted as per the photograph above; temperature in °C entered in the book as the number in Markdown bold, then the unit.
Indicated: **18** °C
